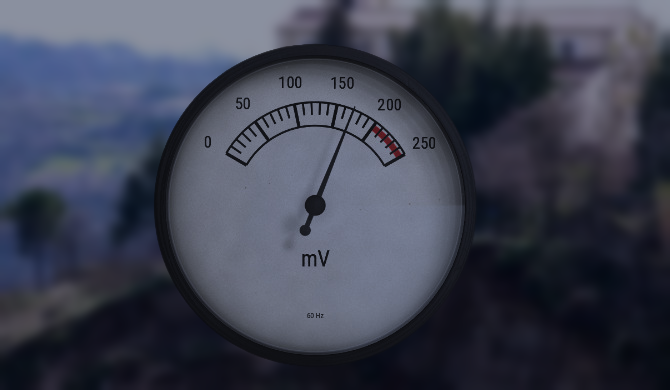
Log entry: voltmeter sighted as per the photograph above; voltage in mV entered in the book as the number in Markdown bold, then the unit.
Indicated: **170** mV
